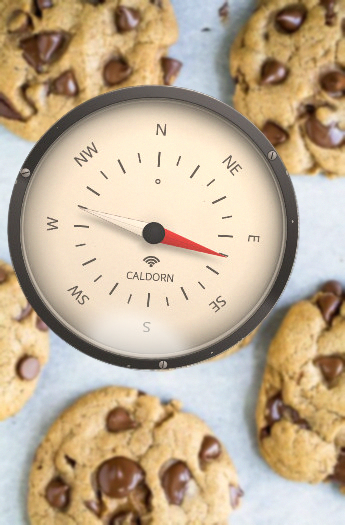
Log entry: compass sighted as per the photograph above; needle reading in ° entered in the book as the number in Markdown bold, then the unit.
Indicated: **105** °
